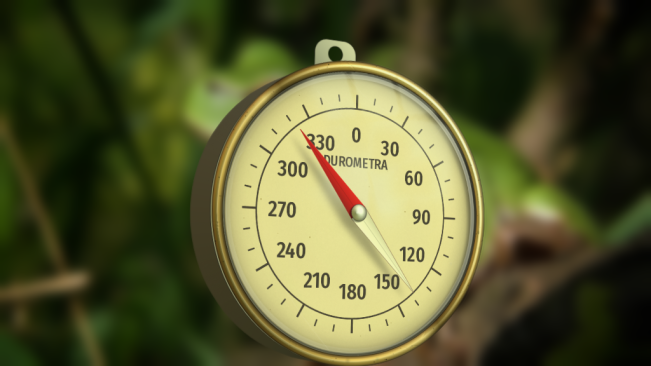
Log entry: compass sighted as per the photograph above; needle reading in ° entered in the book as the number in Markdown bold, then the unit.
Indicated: **320** °
